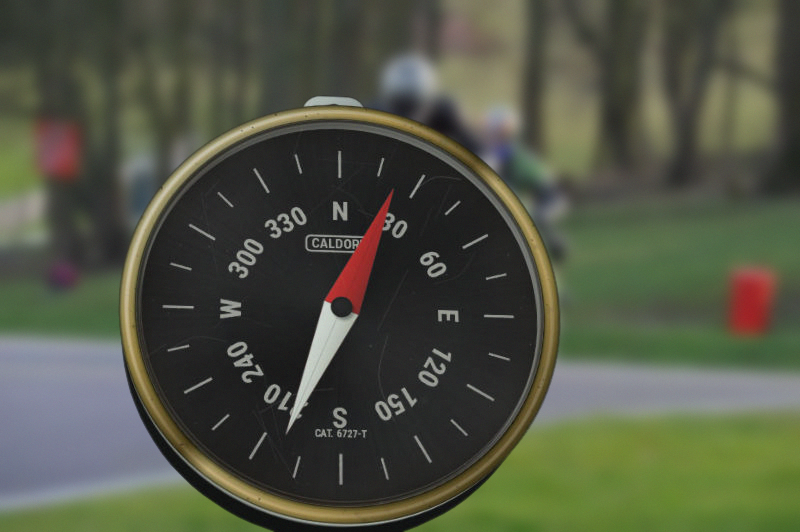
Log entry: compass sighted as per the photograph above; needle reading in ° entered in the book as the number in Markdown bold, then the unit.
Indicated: **22.5** °
